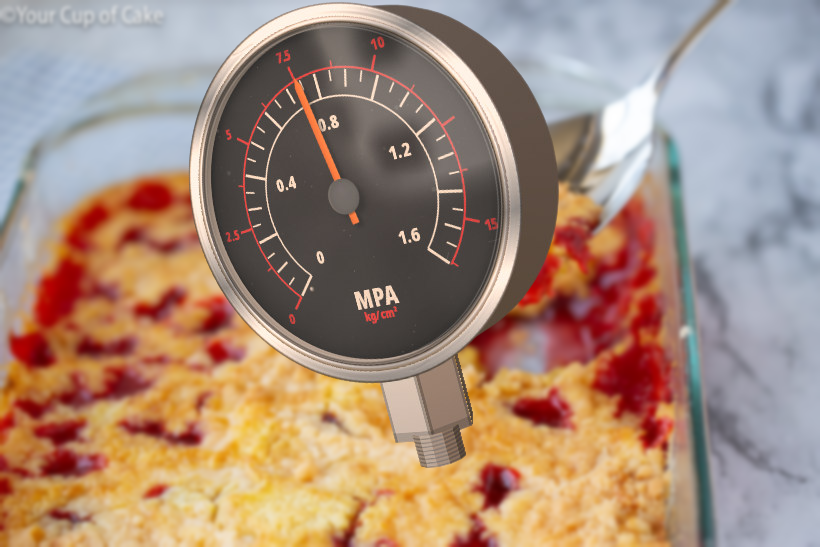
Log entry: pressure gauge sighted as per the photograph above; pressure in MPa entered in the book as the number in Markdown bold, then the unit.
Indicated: **0.75** MPa
